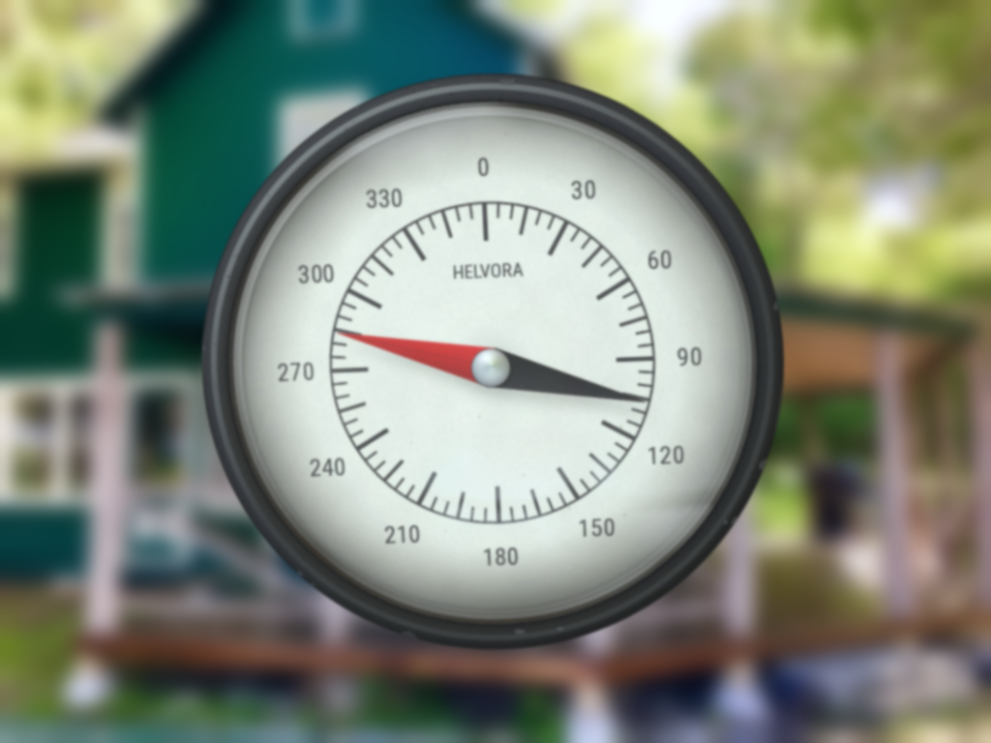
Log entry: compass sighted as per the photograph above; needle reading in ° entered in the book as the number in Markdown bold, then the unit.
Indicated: **285** °
